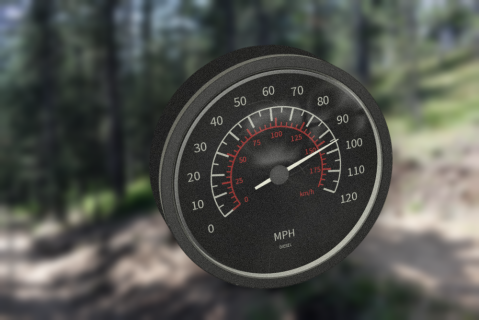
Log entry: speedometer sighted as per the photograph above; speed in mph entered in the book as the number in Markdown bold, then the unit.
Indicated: **95** mph
